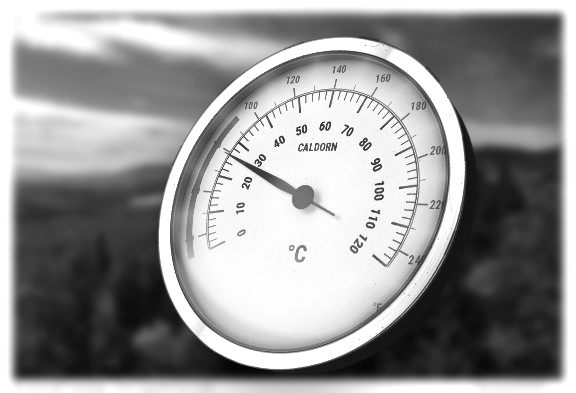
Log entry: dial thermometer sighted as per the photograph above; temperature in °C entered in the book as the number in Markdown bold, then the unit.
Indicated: **26** °C
